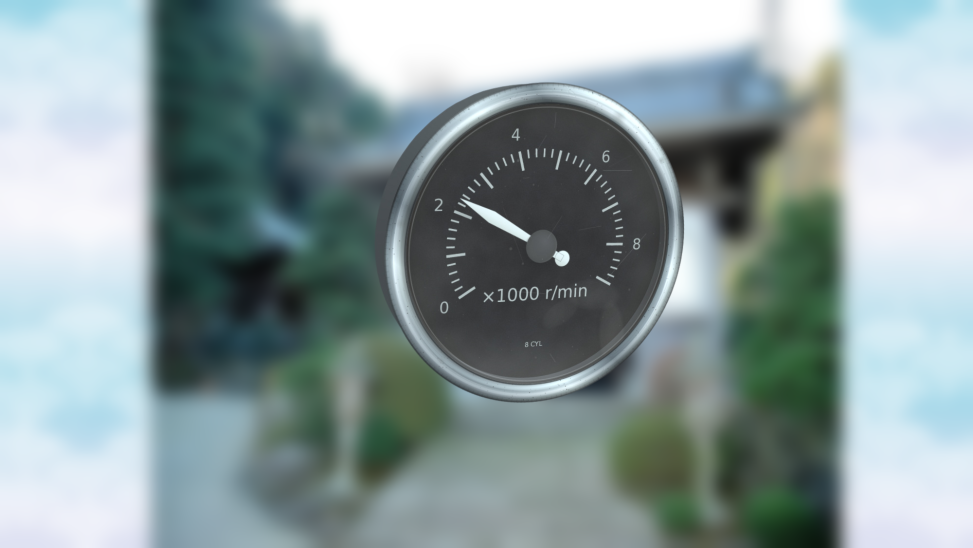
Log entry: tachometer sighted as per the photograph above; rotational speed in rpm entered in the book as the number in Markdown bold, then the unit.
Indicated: **2300** rpm
